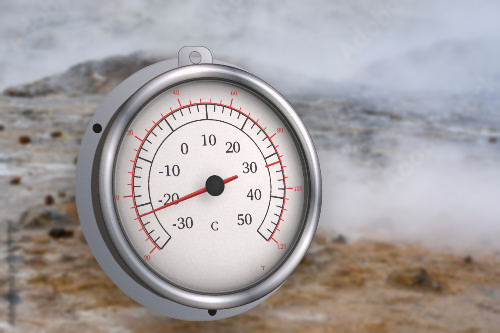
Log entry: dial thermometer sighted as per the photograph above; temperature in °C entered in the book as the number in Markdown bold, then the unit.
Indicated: **-22** °C
